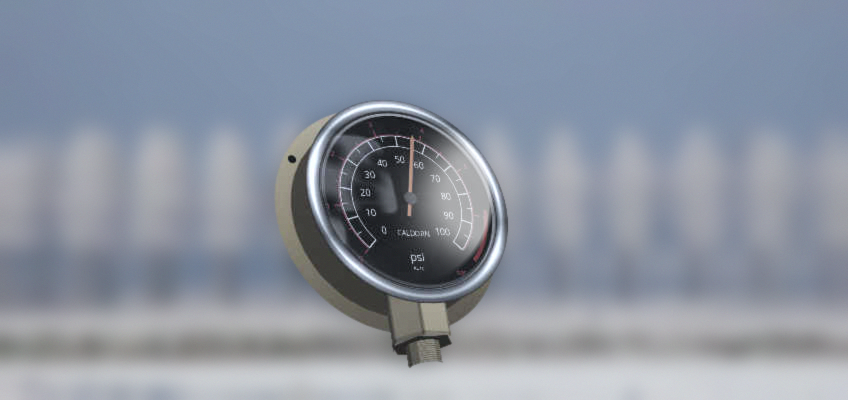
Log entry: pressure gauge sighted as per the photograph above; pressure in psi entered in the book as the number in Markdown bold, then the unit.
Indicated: **55** psi
